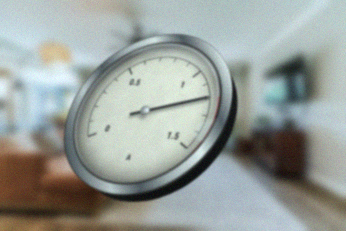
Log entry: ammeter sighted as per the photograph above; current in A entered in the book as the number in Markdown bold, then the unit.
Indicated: **1.2** A
